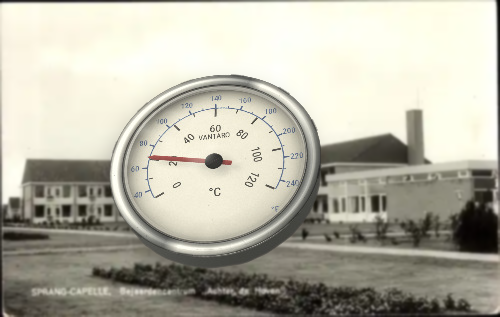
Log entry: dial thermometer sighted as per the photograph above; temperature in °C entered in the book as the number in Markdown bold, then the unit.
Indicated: **20** °C
